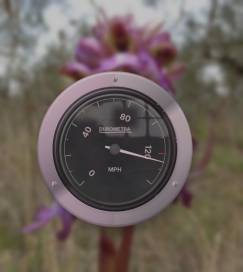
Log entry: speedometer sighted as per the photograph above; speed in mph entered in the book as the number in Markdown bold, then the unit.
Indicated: **125** mph
